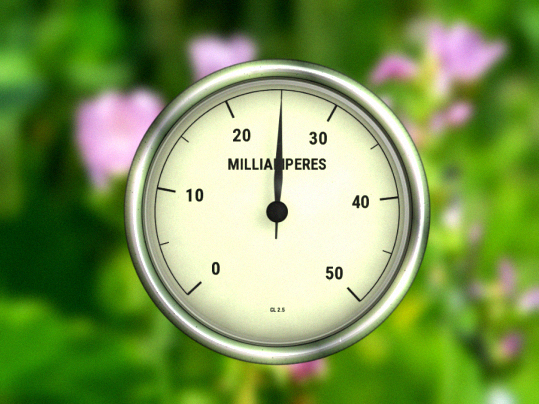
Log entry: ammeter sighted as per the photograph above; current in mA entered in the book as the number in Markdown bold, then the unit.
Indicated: **25** mA
